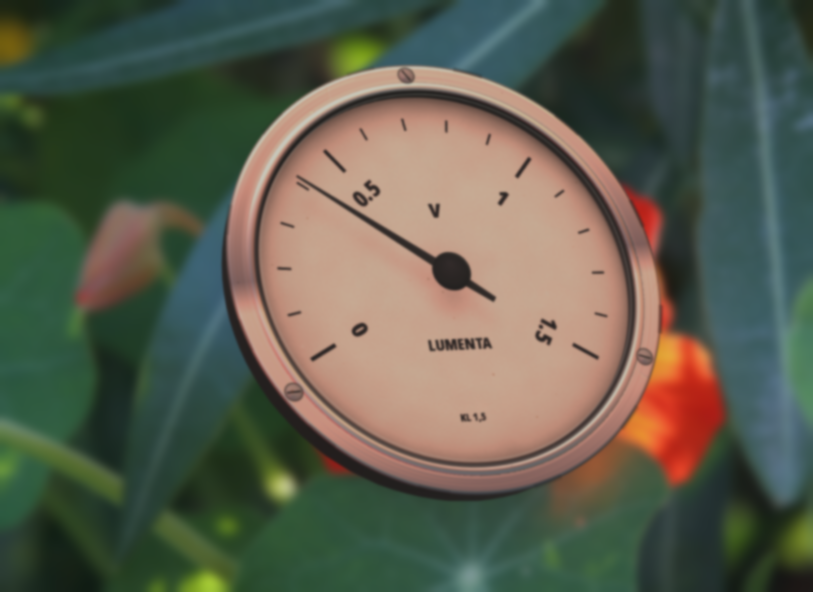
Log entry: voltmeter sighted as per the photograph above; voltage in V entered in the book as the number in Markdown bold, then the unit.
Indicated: **0.4** V
